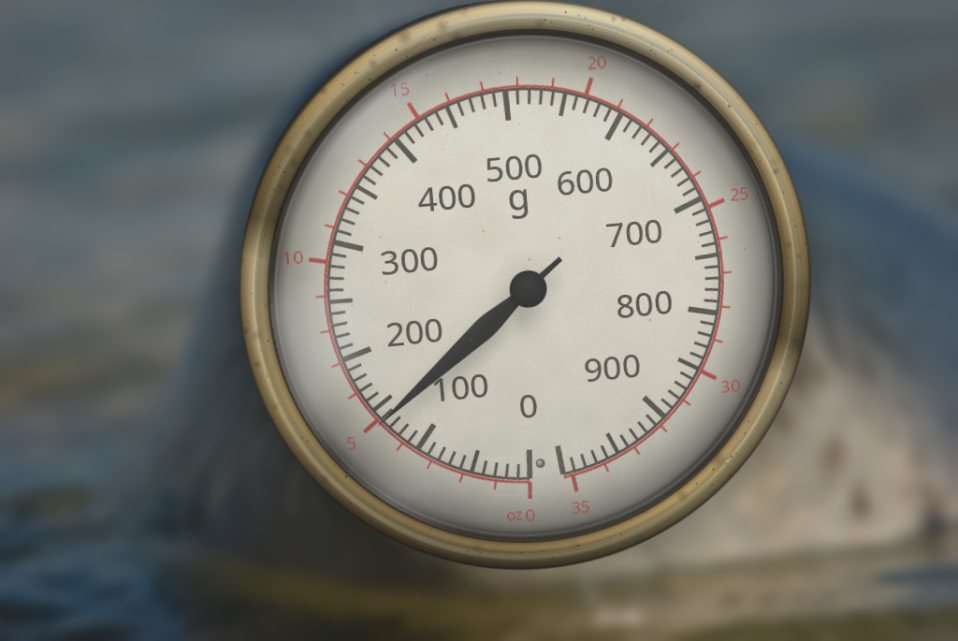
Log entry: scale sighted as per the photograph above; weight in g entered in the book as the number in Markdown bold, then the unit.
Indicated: **140** g
